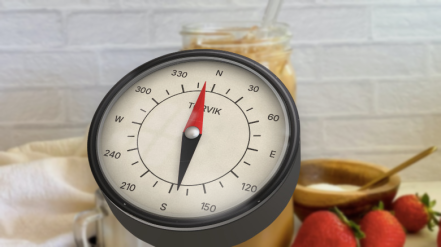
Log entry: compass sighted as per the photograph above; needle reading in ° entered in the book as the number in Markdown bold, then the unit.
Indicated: **352.5** °
